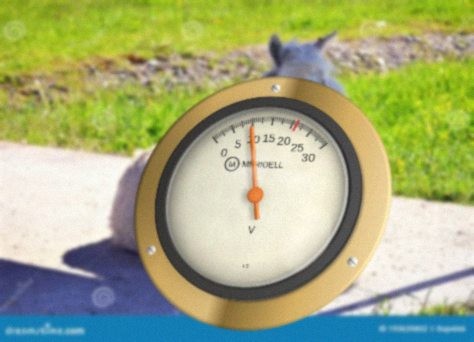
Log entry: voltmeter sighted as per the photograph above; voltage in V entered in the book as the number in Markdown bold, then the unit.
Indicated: **10** V
